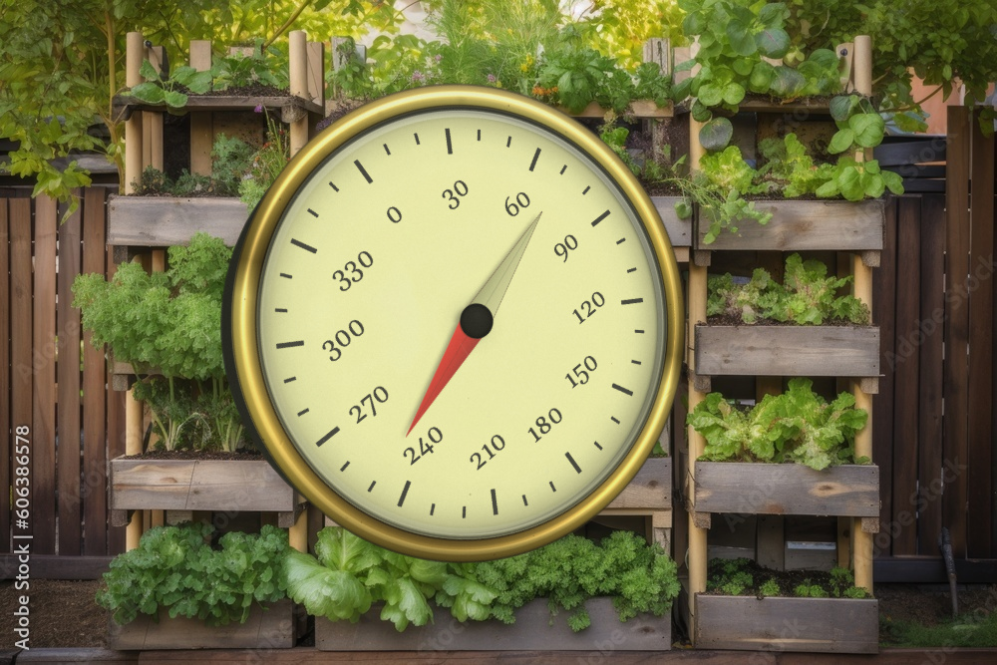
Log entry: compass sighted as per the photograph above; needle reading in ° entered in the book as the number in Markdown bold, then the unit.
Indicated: **250** °
